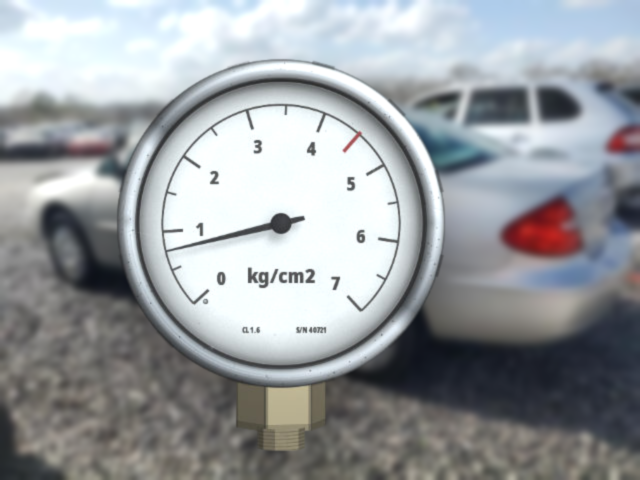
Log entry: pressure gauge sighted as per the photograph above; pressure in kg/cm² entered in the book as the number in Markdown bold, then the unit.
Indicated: **0.75** kg/cm²
